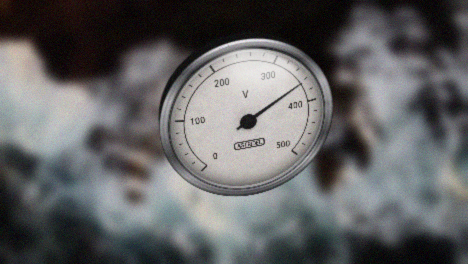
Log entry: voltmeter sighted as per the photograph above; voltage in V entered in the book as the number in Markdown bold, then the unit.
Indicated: **360** V
